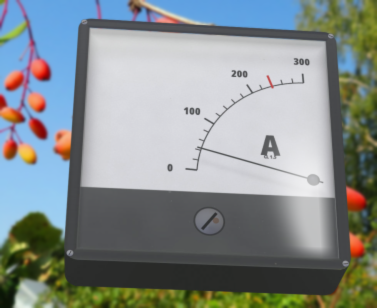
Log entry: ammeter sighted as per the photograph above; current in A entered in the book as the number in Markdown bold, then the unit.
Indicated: **40** A
